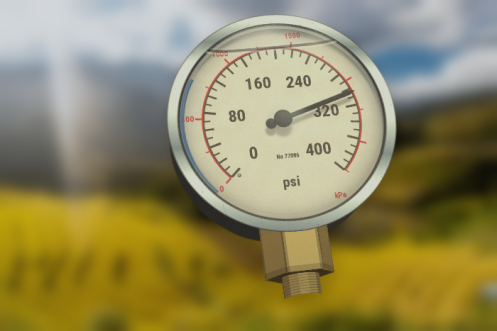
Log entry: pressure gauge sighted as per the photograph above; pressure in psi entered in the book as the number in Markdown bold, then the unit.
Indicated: **305** psi
